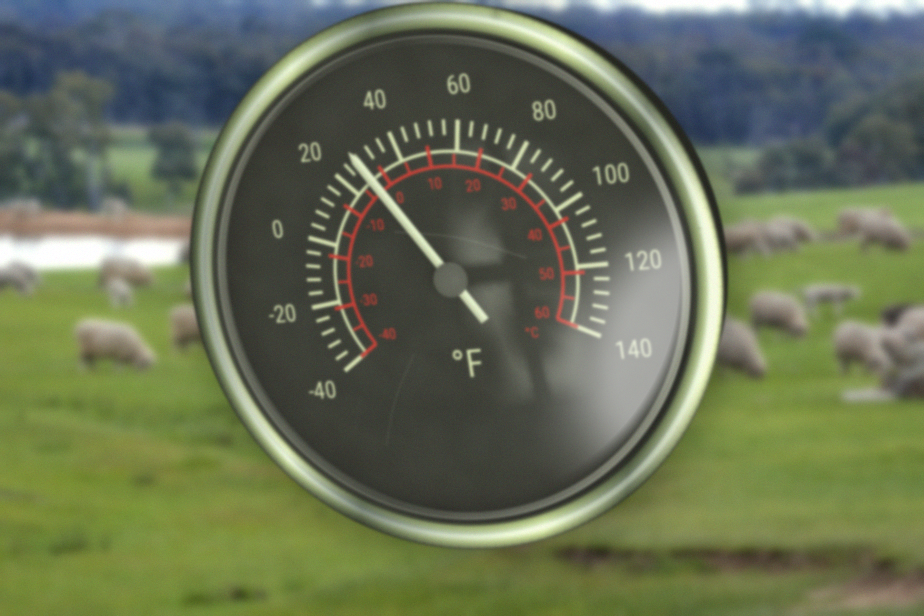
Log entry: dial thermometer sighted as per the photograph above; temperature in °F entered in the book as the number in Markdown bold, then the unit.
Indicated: **28** °F
